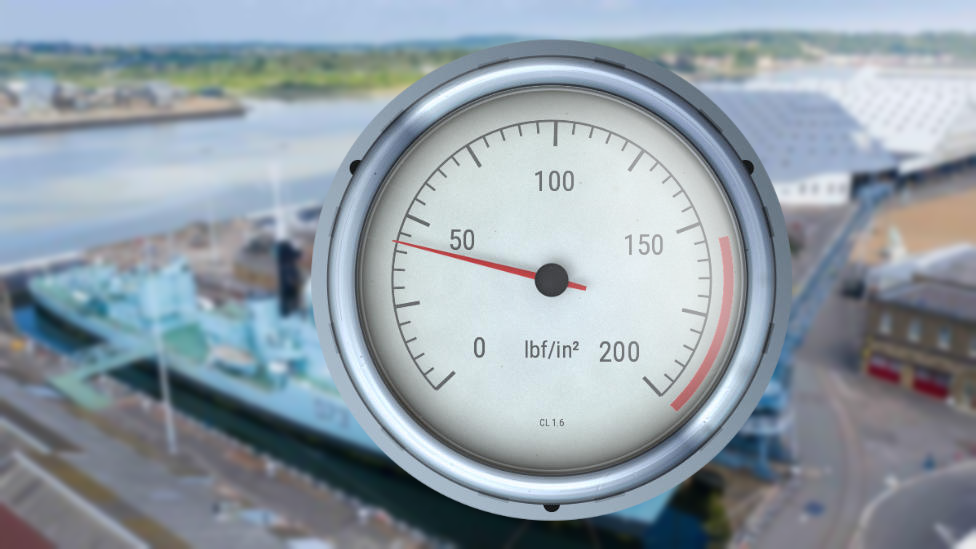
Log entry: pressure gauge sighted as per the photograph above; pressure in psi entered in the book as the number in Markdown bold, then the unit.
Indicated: **42.5** psi
